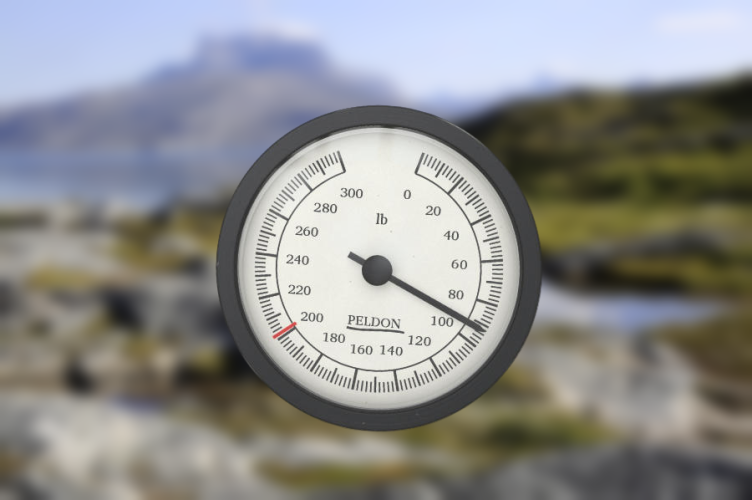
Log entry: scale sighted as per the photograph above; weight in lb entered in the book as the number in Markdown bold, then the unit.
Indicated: **92** lb
